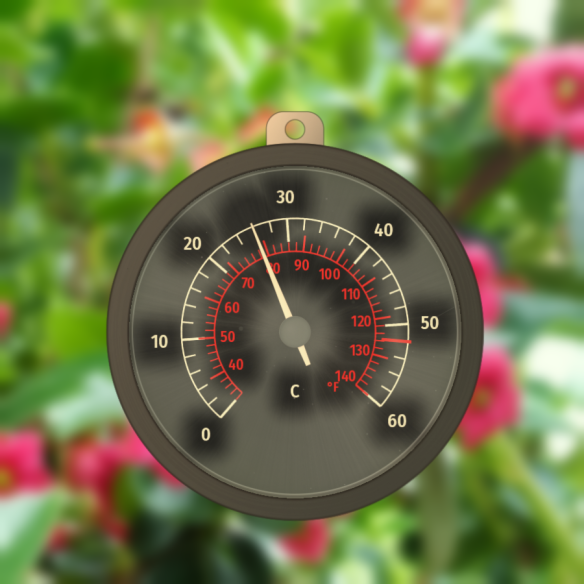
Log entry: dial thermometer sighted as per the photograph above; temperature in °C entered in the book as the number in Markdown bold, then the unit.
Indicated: **26** °C
